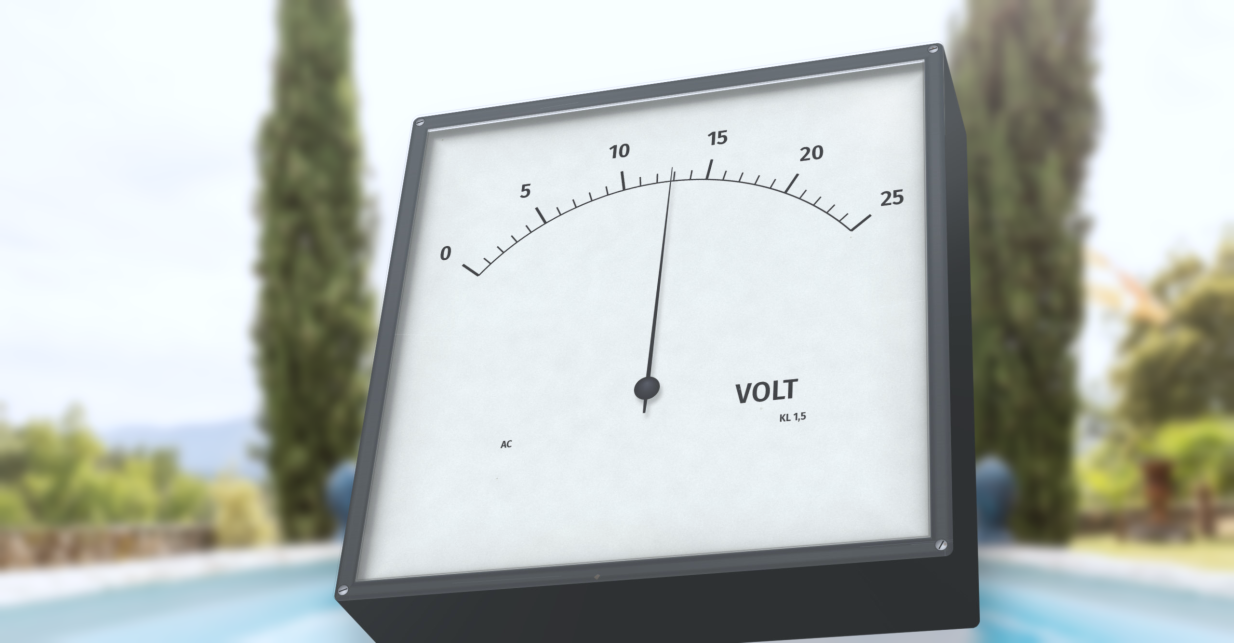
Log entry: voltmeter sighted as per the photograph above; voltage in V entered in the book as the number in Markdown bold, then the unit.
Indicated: **13** V
